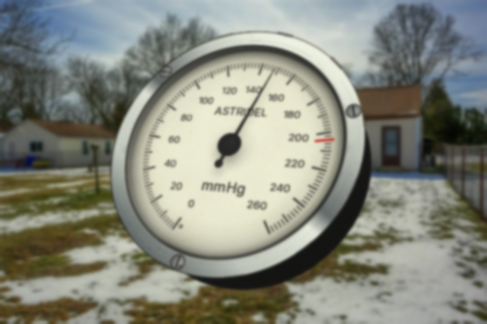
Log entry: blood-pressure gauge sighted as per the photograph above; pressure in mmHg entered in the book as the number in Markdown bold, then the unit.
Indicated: **150** mmHg
